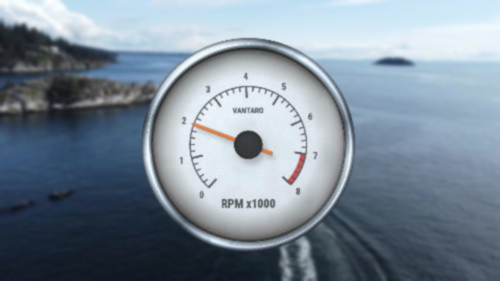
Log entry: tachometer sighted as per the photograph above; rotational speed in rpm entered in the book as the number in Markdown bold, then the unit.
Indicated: **2000** rpm
